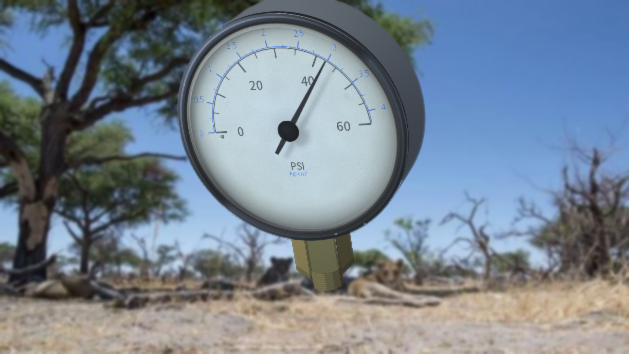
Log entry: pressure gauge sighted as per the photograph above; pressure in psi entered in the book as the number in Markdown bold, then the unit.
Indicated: **42.5** psi
